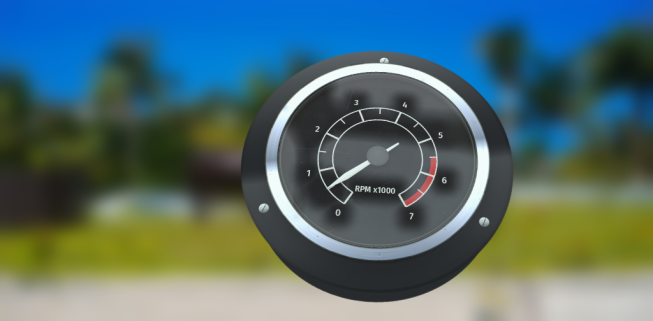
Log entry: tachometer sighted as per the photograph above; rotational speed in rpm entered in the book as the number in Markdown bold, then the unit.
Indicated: **500** rpm
